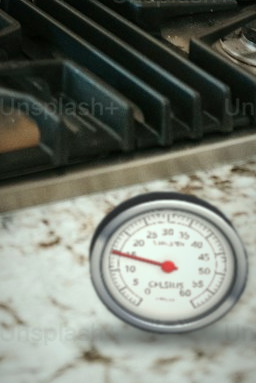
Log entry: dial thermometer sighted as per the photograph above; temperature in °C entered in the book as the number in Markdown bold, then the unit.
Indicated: **15** °C
